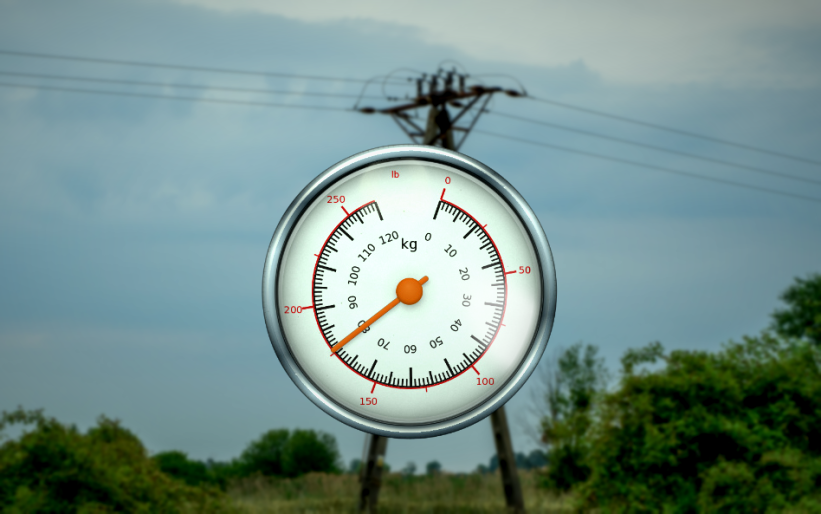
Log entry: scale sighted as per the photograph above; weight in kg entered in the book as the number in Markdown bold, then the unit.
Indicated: **80** kg
